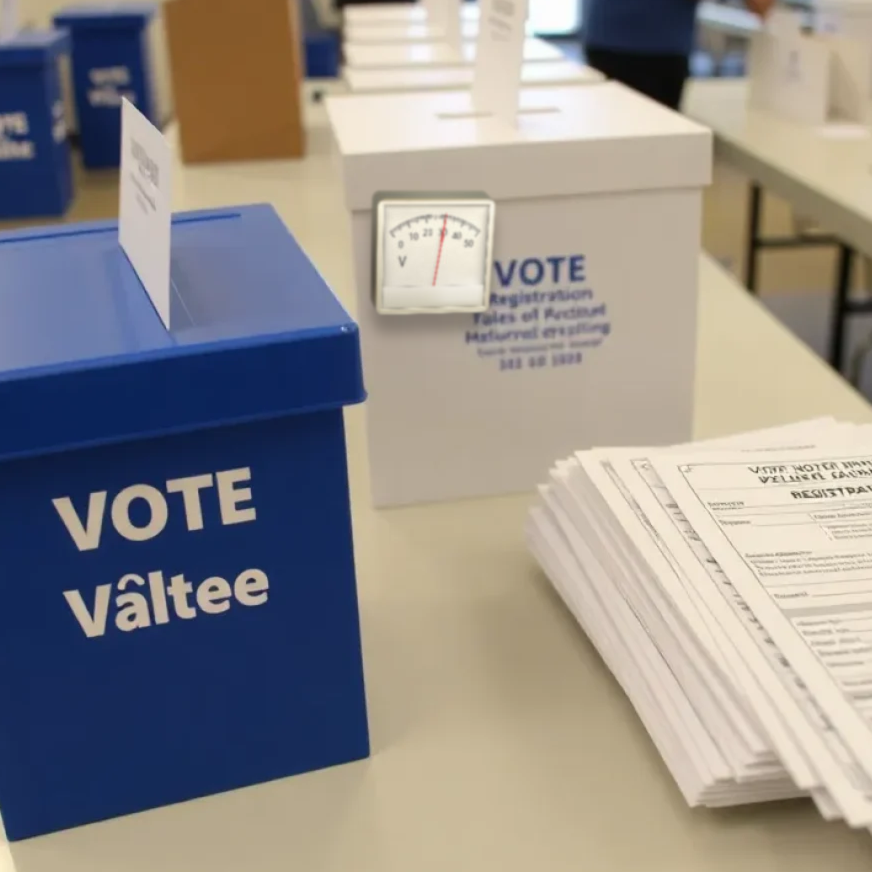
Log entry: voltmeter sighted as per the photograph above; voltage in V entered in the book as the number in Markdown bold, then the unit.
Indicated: **30** V
